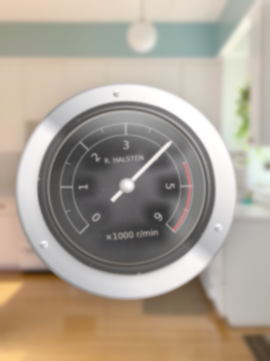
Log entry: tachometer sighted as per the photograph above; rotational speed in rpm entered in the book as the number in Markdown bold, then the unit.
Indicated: **4000** rpm
